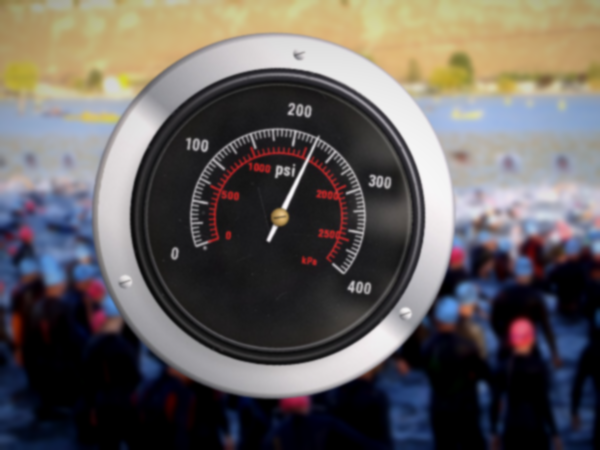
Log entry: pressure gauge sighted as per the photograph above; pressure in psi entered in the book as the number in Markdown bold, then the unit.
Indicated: **225** psi
